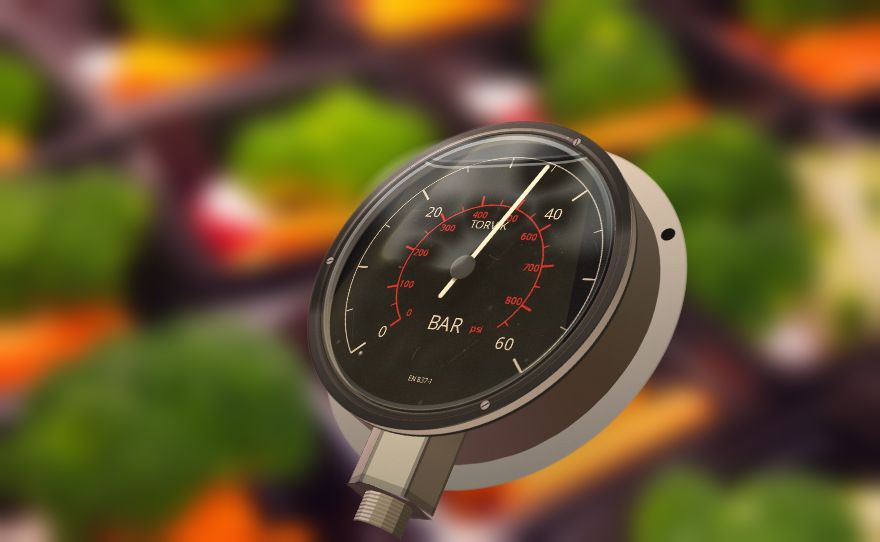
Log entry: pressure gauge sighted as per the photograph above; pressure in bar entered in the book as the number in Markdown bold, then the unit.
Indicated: **35** bar
